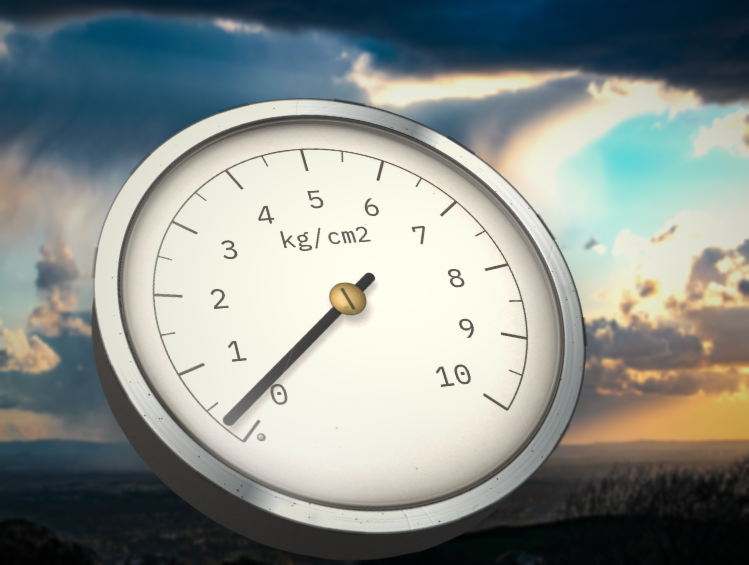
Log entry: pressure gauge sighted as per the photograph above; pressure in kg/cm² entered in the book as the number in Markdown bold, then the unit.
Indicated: **0.25** kg/cm²
